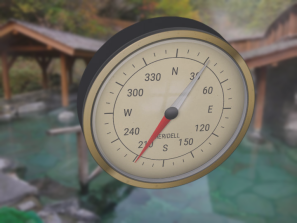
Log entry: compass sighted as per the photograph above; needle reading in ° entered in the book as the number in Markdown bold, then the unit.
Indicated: **210** °
